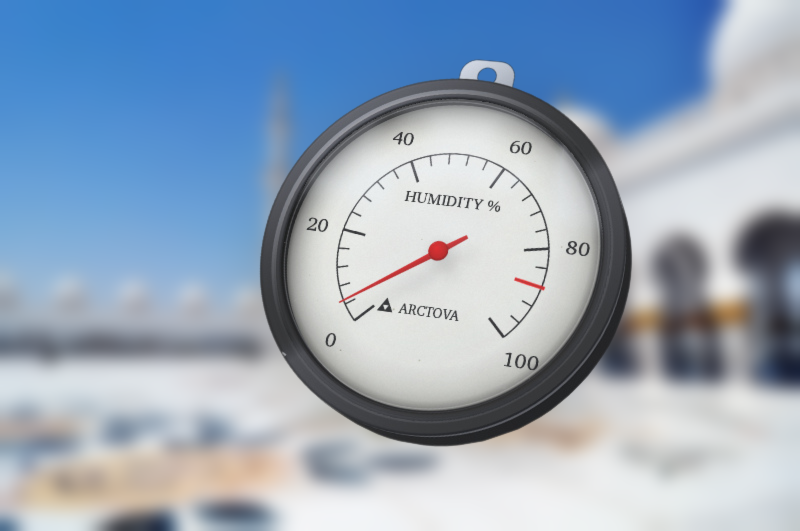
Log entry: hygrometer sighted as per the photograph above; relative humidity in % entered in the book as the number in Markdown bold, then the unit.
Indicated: **4** %
